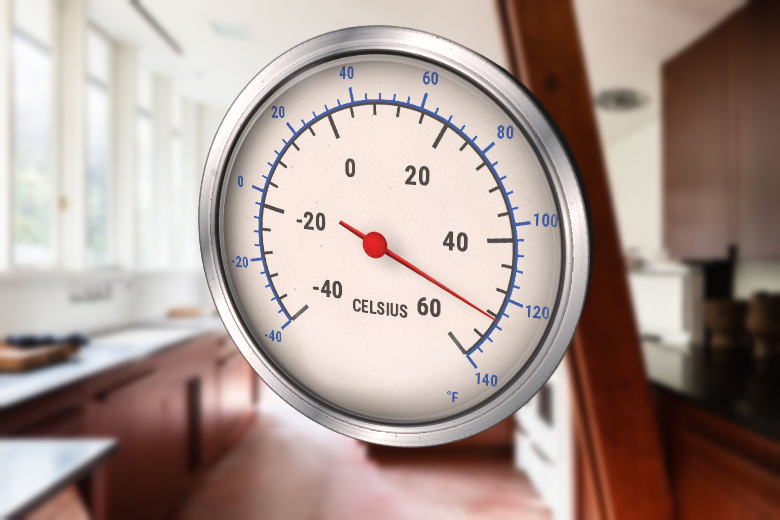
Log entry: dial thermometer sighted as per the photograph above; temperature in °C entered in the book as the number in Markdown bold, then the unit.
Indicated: **52** °C
